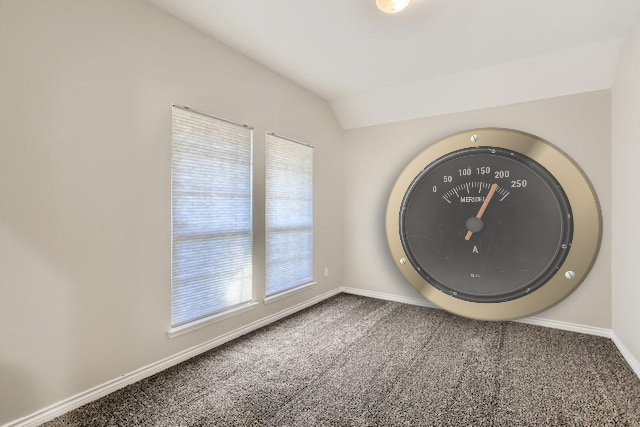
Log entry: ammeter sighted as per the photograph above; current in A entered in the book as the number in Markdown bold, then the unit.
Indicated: **200** A
